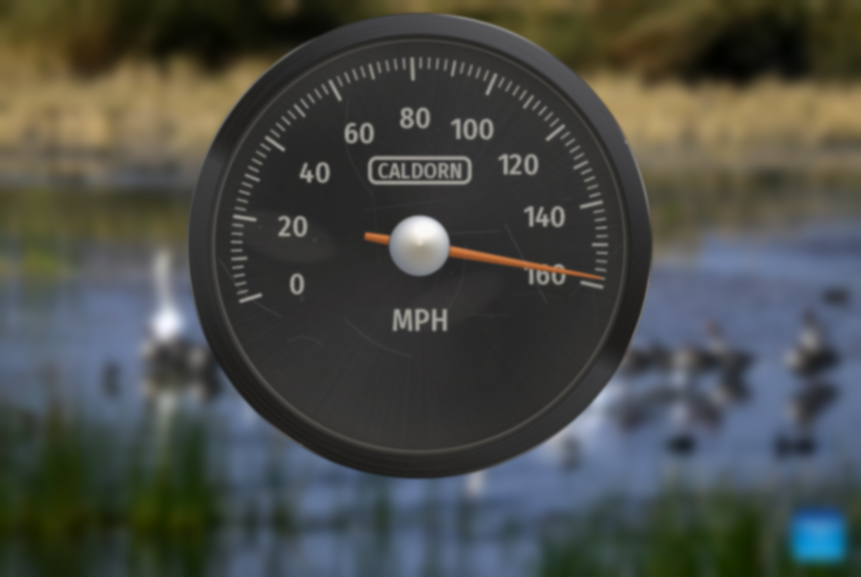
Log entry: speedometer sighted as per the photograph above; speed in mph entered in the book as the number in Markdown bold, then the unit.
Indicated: **158** mph
